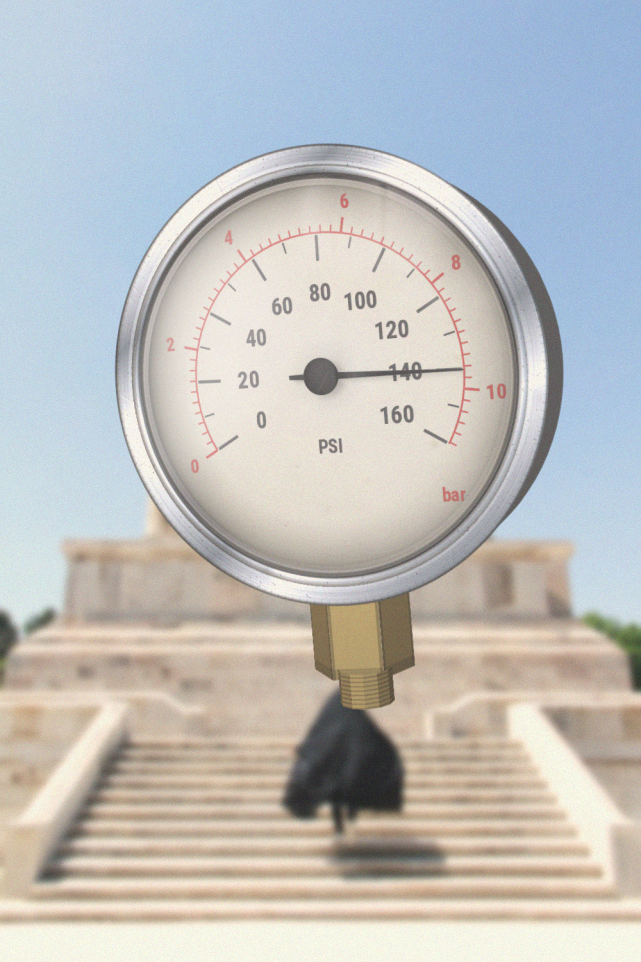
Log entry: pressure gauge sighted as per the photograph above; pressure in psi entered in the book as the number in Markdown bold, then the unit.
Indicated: **140** psi
